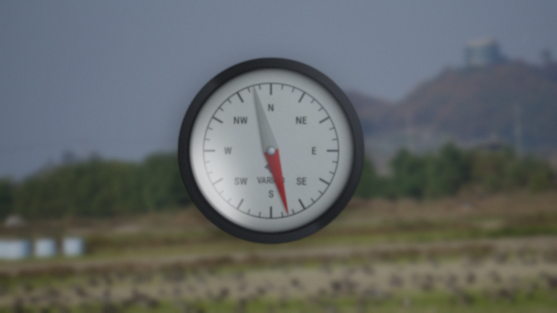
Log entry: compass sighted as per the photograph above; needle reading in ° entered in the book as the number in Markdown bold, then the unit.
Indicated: **165** °
